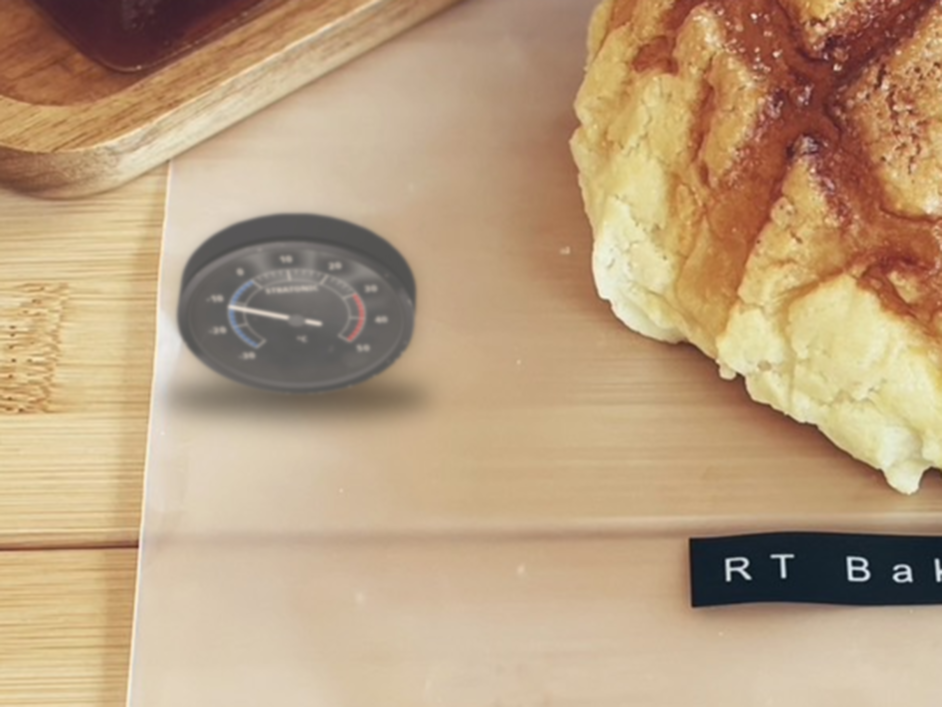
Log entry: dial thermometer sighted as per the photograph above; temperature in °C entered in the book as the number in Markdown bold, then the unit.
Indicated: **-10** °C
